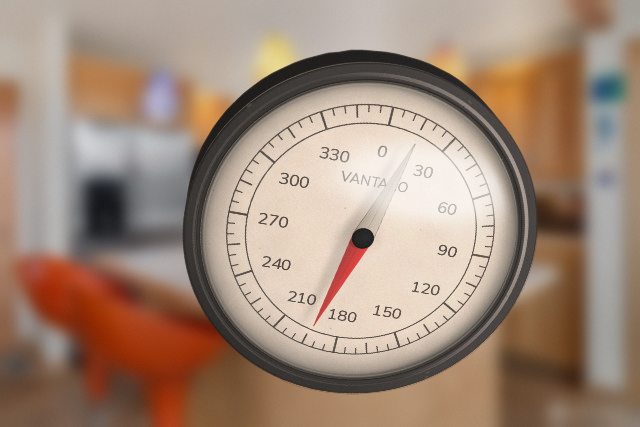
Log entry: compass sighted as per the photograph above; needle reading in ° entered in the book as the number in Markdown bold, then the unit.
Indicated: **195** °
